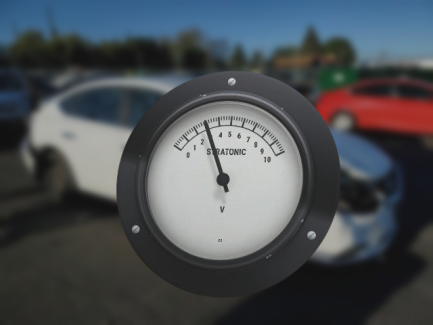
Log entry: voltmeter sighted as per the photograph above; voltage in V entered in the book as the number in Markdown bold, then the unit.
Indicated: **3** V
